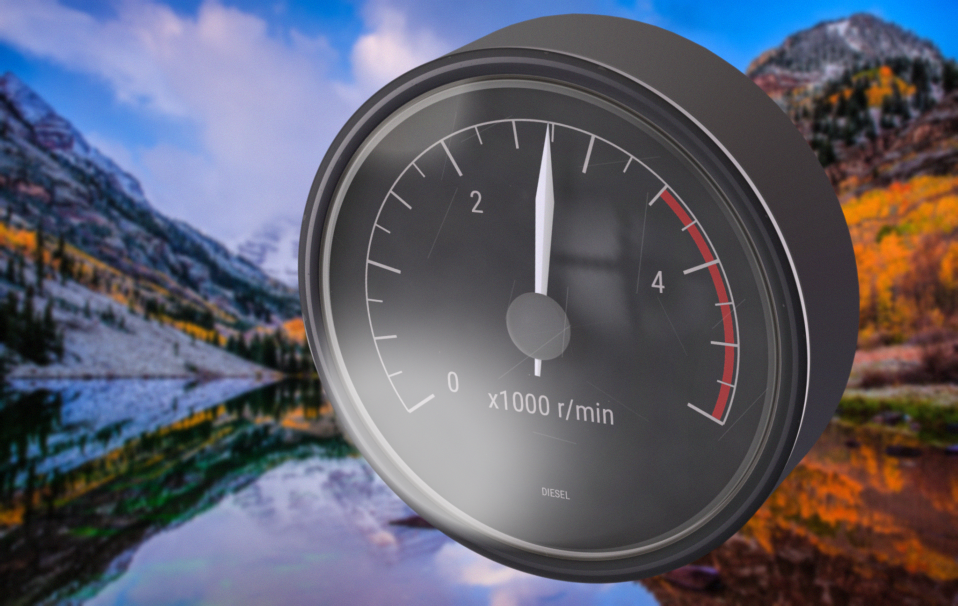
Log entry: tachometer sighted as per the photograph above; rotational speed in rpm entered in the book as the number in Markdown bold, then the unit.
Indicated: **2750** rpm
